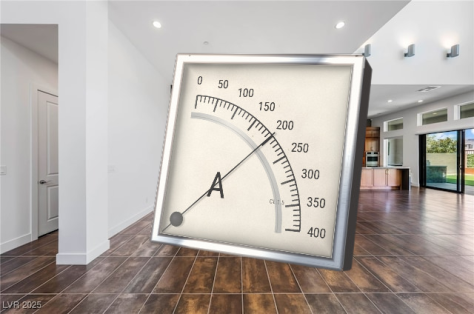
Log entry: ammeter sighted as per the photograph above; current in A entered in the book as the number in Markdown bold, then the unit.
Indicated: **200** A
